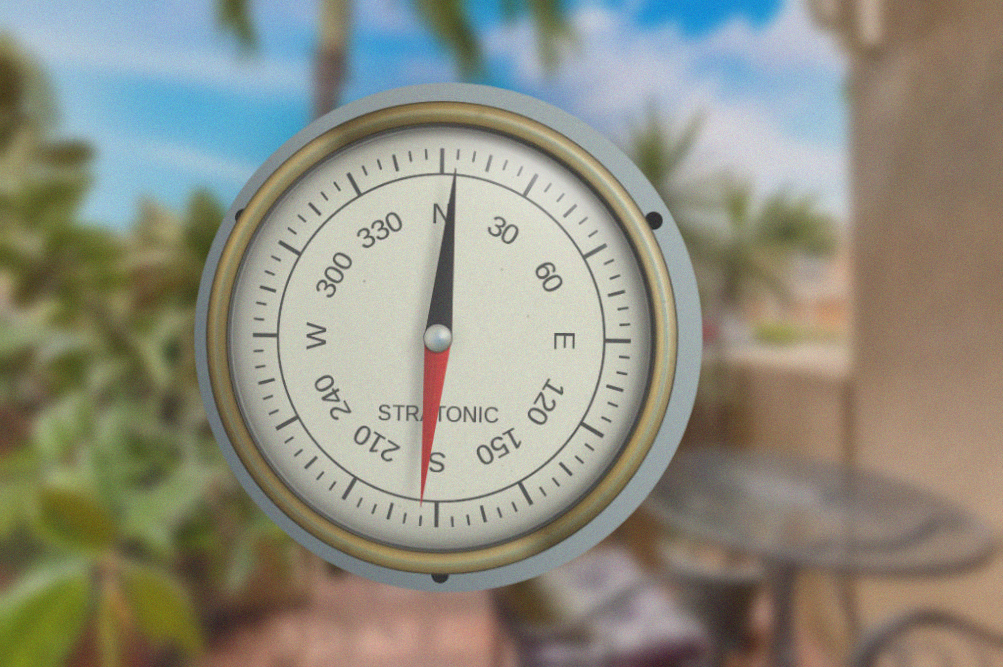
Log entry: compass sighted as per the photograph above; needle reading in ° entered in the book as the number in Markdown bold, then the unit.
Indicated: **185** °
